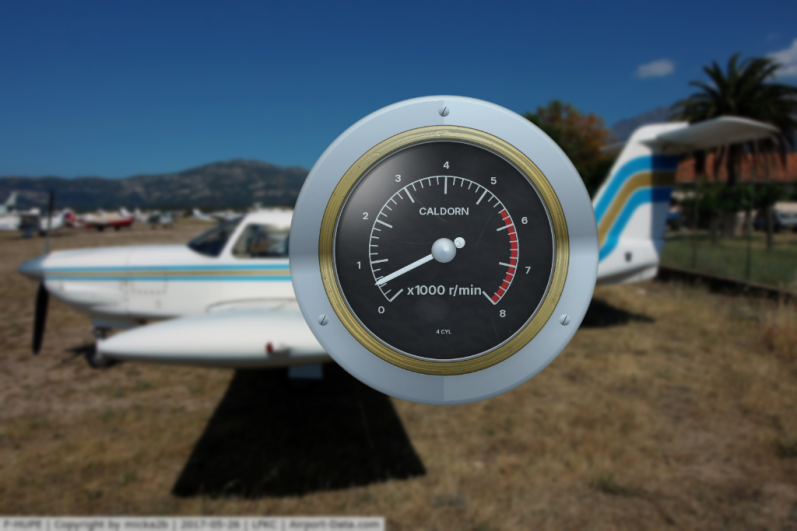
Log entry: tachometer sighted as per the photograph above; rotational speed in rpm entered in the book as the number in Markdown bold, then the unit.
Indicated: **500** rpm
